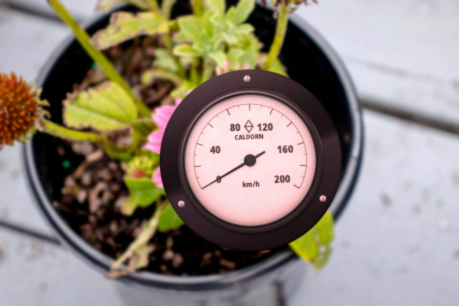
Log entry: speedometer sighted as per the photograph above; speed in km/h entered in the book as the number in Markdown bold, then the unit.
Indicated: **0** km/h
